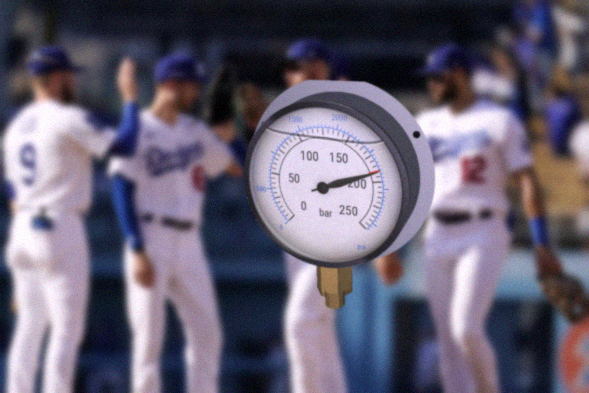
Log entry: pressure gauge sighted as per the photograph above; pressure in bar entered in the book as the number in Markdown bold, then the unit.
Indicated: **190** bar
